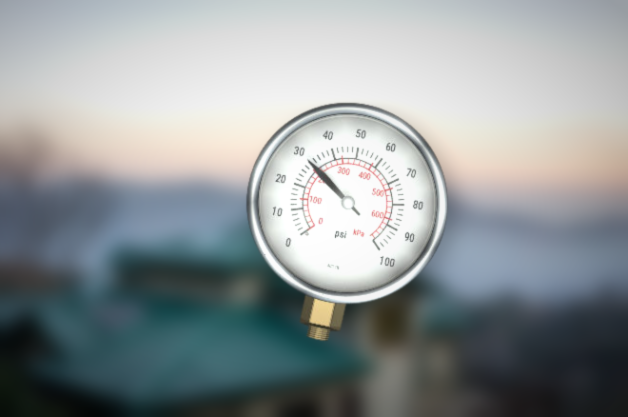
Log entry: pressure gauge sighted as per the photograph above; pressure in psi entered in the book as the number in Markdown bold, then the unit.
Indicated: **30** psi
